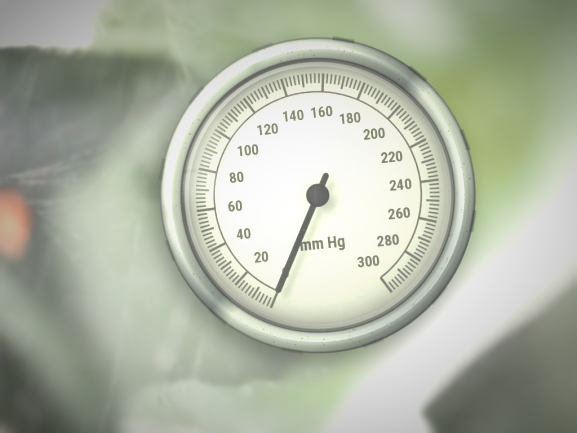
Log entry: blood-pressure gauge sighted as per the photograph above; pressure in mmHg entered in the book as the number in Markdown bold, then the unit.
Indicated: **0** mmHg
